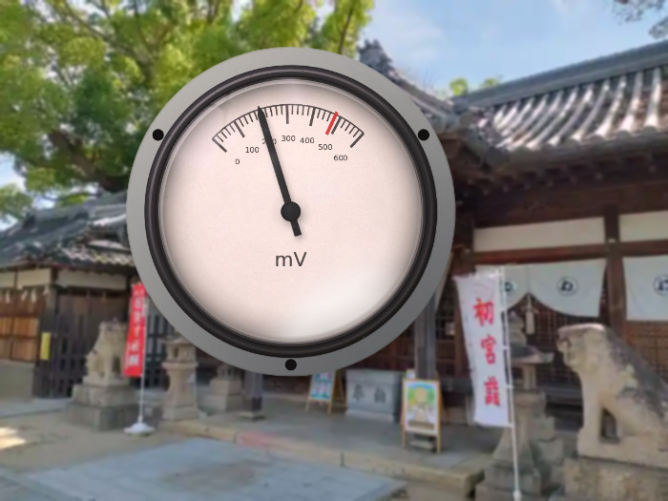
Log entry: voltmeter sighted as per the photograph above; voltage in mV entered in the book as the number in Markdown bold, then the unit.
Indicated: **200** mV
